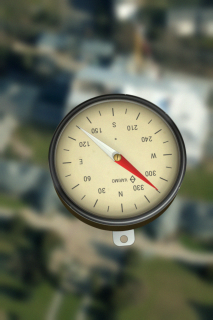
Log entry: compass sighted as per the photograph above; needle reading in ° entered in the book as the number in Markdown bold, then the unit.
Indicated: **315** °
